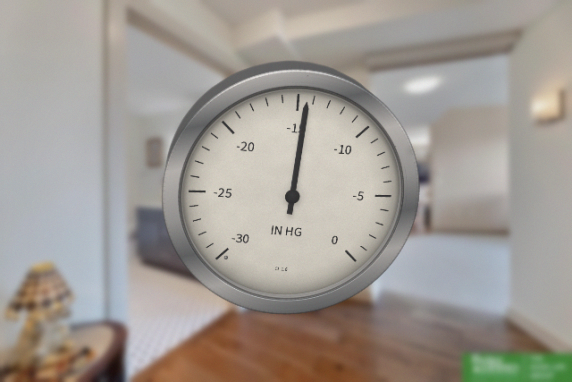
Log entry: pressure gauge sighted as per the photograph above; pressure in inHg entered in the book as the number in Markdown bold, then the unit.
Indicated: **-14.5** inHg
